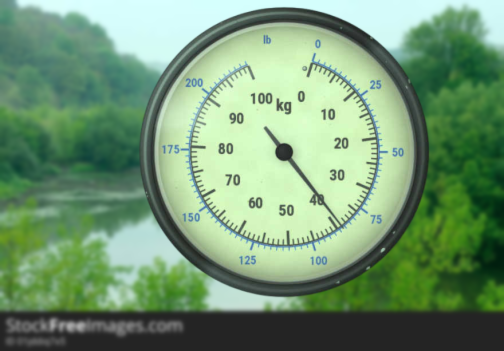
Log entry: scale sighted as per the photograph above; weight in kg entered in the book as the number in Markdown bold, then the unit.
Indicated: **39** kg
